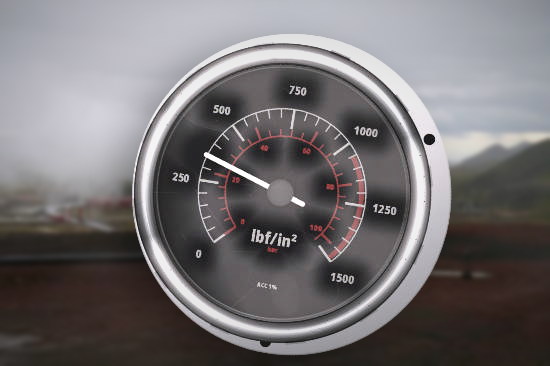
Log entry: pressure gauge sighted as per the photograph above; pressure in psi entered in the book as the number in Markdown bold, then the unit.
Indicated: **350** psi
